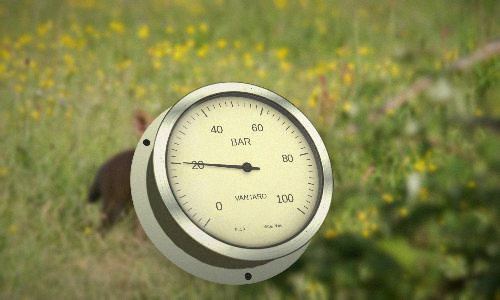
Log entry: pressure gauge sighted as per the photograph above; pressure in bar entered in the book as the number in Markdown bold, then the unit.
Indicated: **20** bar
